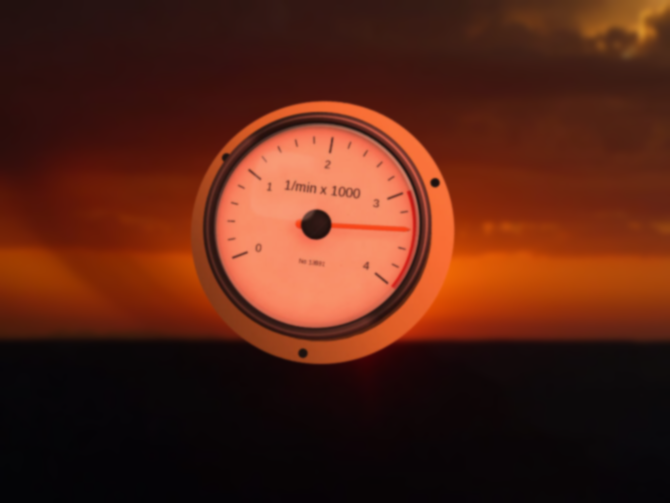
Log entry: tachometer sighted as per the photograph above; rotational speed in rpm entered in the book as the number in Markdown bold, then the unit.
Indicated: **3400** rpm
